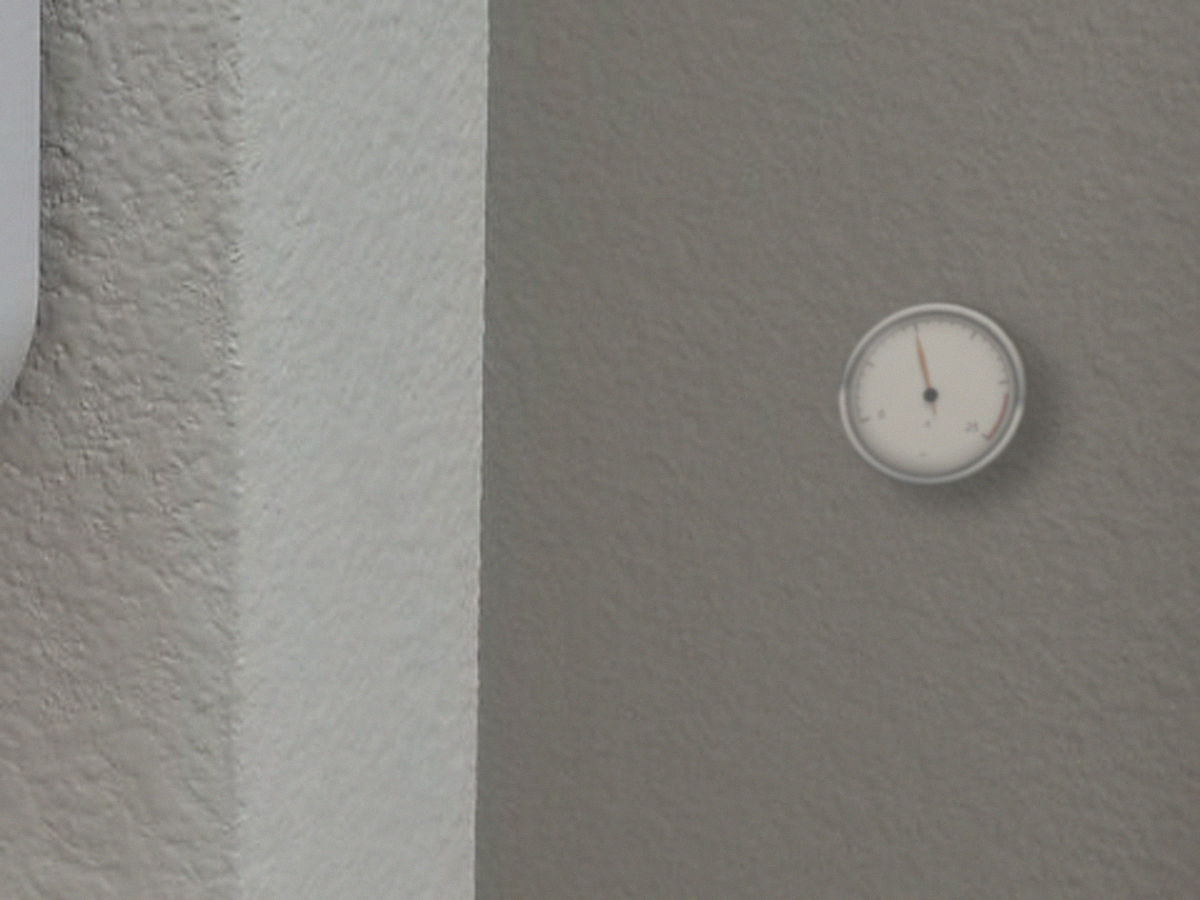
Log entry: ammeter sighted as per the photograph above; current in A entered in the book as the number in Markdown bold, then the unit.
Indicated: **10** A
